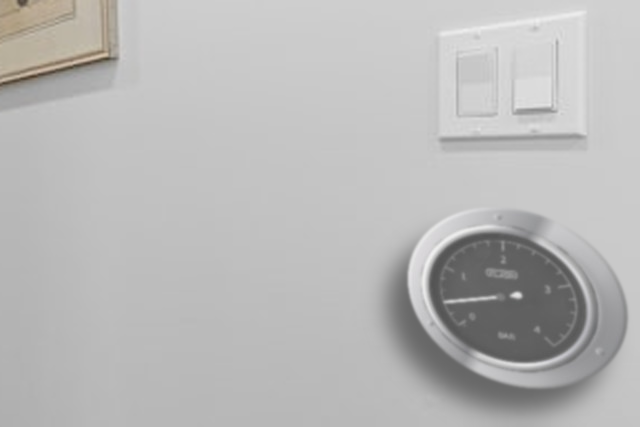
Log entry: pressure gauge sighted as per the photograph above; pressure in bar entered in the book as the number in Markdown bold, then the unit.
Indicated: **0.4** bar
